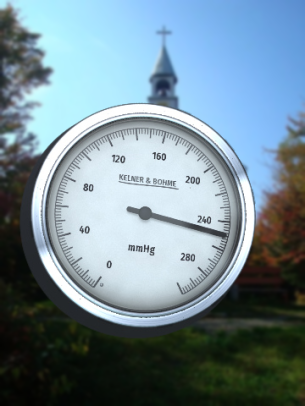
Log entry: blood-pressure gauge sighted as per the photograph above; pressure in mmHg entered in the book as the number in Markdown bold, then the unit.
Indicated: **250** mmHg
